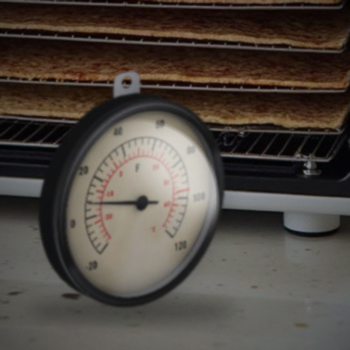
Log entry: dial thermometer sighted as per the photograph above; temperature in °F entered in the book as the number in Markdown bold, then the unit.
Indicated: **8** °F
